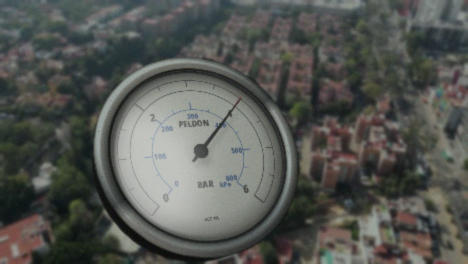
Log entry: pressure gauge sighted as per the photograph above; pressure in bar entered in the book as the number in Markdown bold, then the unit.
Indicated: **4** bar
